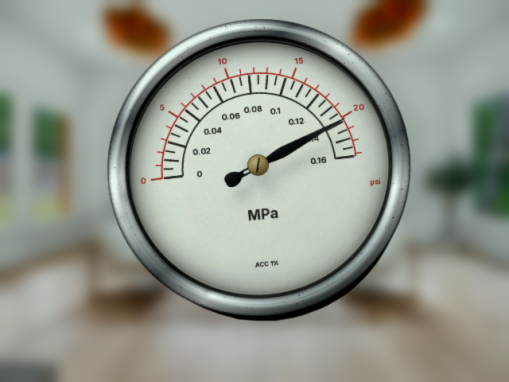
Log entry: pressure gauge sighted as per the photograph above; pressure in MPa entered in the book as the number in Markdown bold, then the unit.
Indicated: **0.14** MPa
